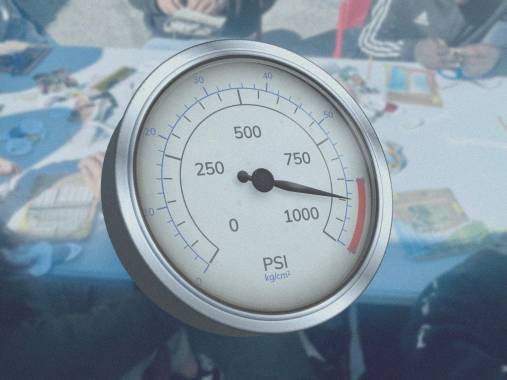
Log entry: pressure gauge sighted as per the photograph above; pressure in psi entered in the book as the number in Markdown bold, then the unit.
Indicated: **900** psi
